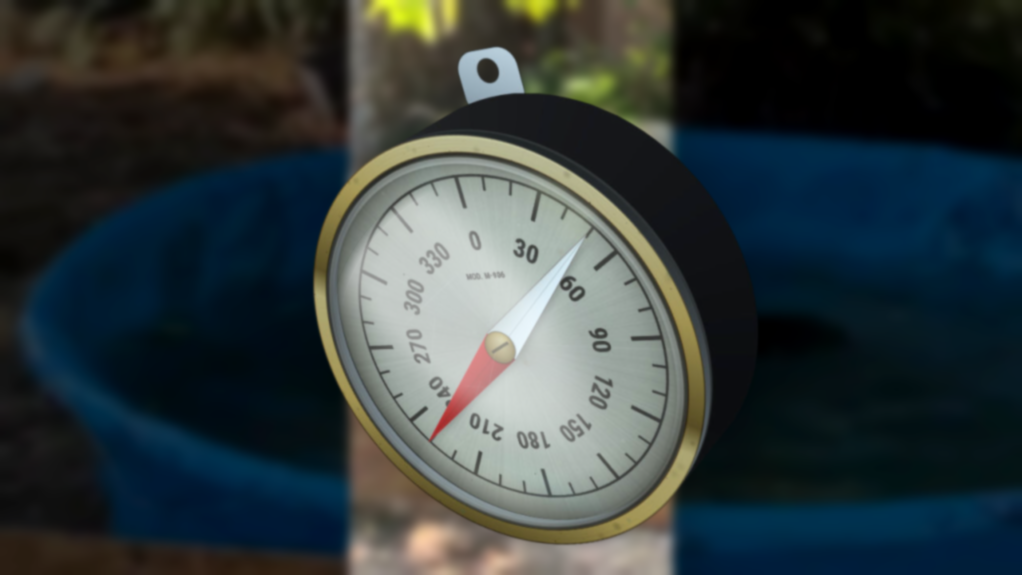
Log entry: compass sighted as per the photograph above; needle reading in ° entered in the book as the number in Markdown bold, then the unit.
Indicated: **230** °
